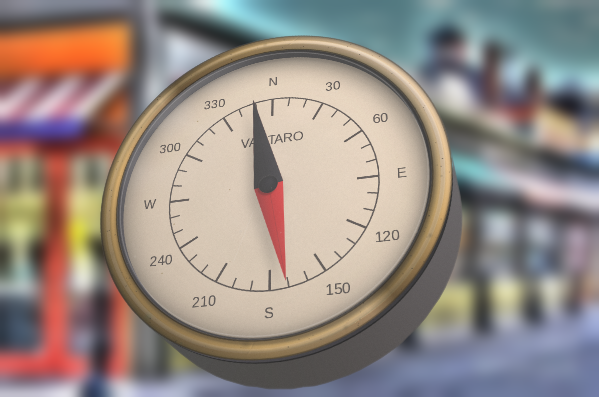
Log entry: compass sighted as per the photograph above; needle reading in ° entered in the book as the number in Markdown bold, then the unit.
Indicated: **170** °
